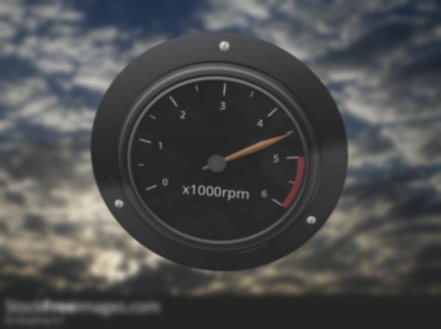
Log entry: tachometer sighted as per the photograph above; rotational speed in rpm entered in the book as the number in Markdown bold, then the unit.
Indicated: **4500** rpm
